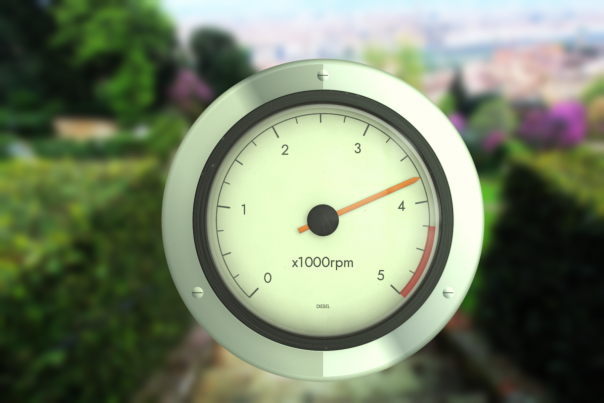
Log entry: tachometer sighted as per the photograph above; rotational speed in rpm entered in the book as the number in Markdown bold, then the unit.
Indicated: **3750** rpm
